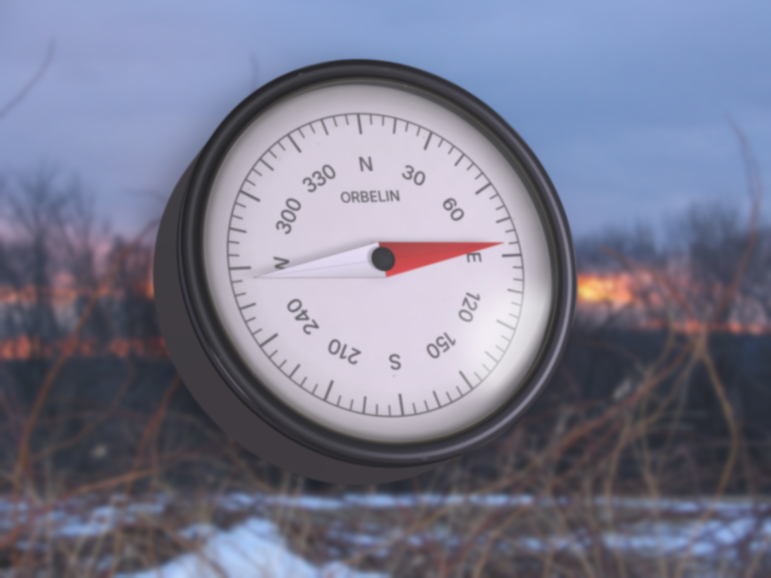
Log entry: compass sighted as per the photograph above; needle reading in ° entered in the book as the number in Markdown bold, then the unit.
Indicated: **85** °
